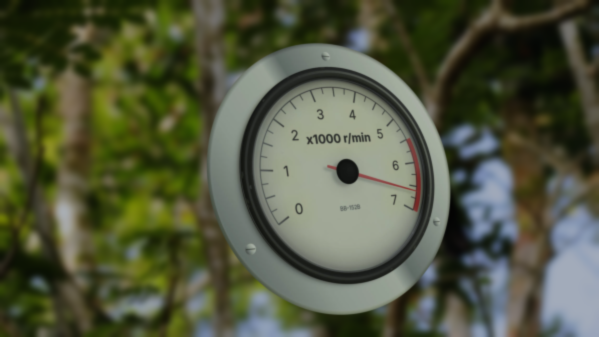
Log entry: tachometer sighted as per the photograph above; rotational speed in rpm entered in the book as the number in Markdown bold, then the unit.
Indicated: **6625** rpm
